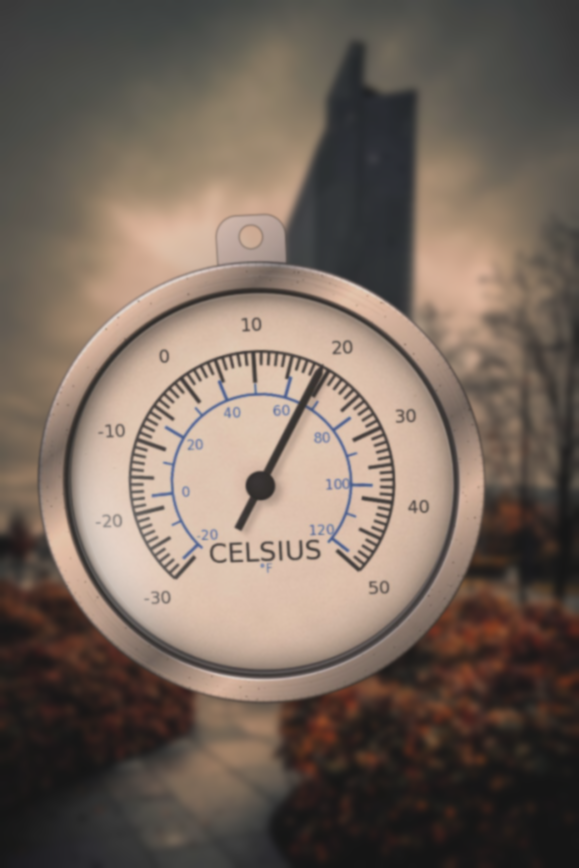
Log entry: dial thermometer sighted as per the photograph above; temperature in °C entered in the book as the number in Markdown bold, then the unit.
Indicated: **19** °C
